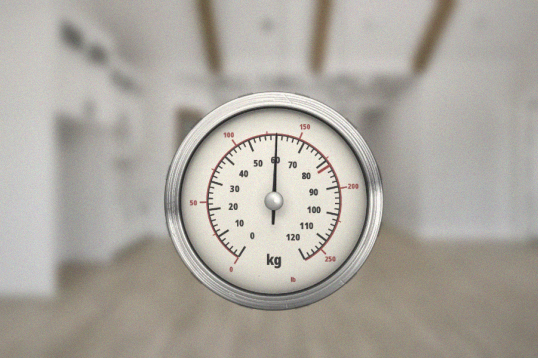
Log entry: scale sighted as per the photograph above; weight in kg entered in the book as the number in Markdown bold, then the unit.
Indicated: **60** kg
